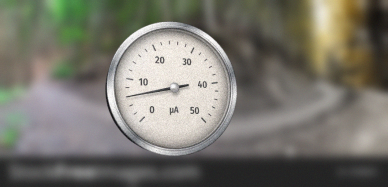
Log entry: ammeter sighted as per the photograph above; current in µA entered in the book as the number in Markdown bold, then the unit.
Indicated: **6** µA
